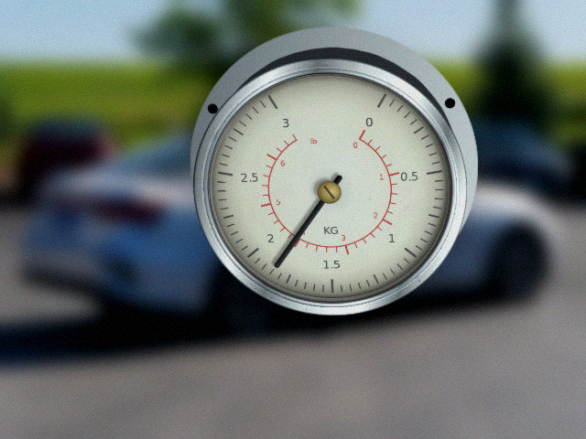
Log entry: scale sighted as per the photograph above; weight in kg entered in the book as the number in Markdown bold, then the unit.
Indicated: **1.85** kg
